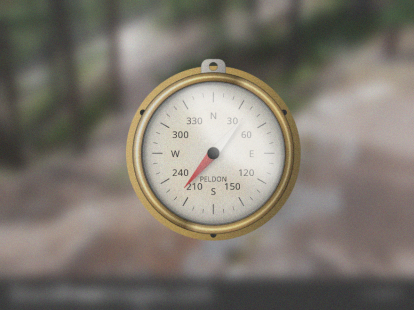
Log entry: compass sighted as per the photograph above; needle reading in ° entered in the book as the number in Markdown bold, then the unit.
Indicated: **220** °
